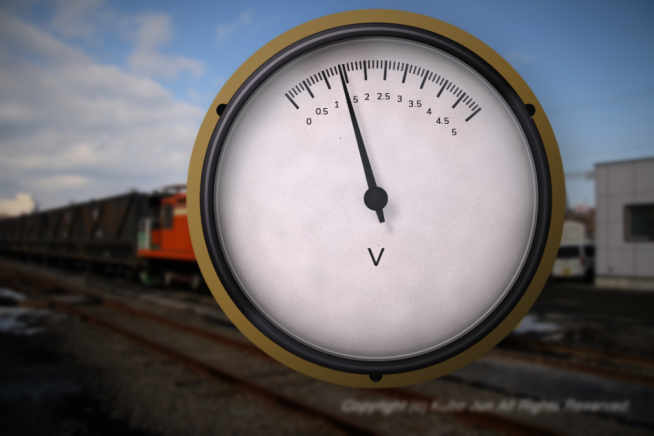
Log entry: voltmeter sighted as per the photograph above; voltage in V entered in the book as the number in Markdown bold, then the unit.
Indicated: **1.4** V
